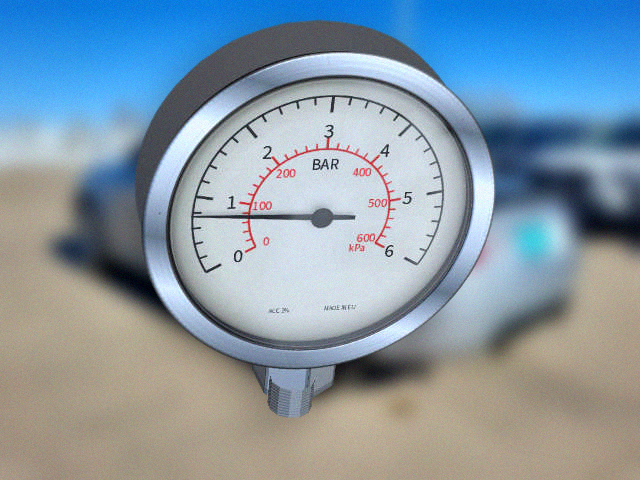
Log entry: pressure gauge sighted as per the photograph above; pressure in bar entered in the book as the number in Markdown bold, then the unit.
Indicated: **0.8** bar
